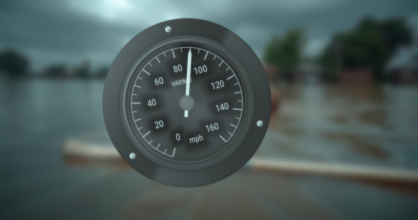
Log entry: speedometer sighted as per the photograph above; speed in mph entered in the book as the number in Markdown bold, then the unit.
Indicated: **90** mph
